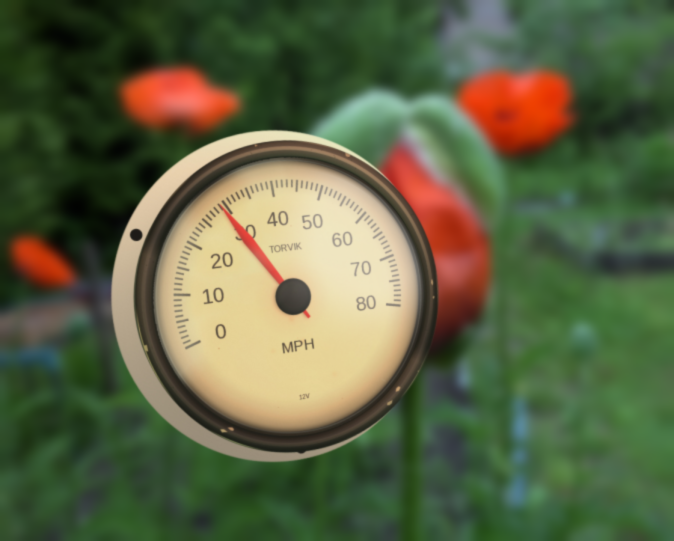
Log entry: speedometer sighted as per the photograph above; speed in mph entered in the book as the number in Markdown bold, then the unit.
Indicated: **29** mph
